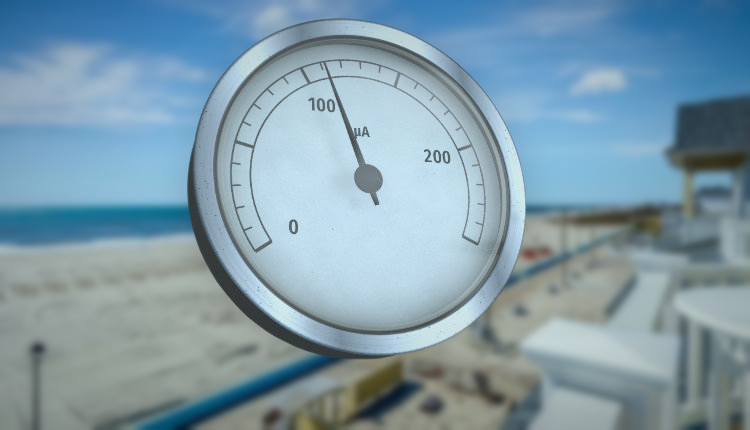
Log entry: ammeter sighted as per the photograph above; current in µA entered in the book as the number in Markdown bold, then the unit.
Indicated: **110** µA
